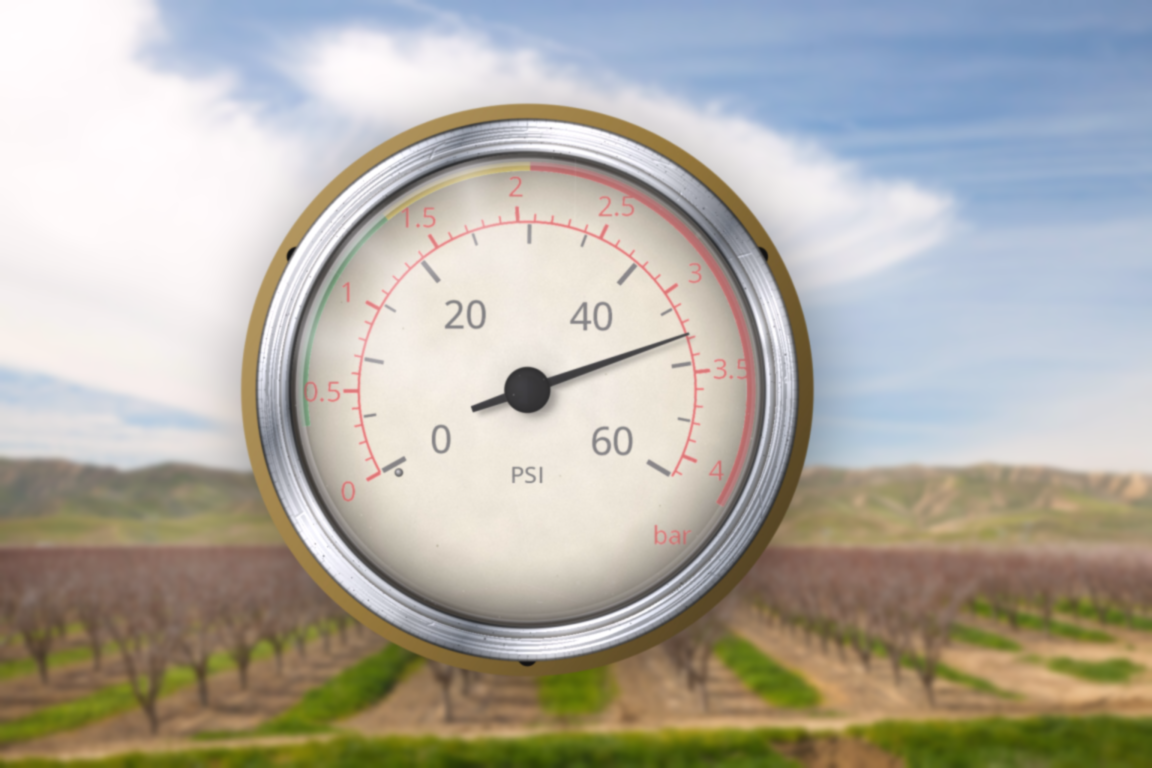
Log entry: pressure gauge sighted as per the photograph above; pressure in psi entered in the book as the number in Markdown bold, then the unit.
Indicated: **47.5** psi
